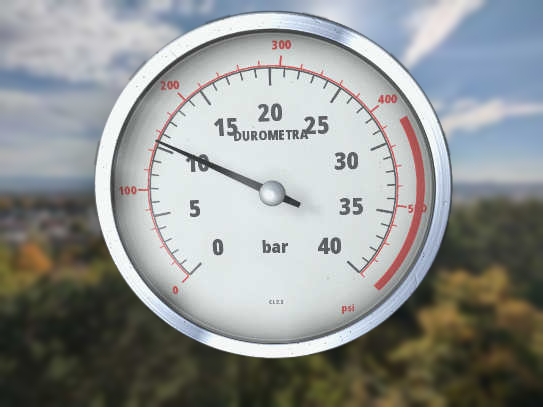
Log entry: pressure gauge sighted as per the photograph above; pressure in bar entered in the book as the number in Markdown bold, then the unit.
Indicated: **10.5** bar
